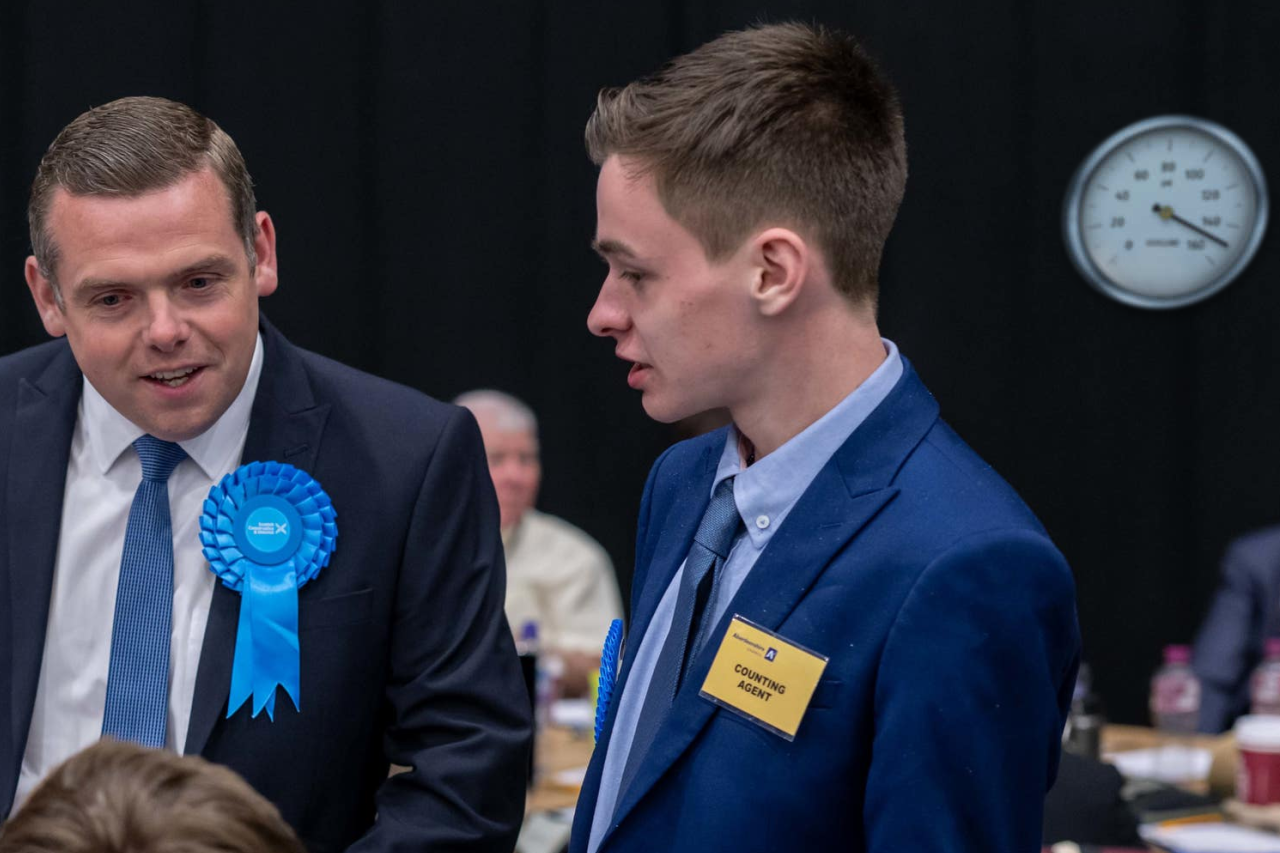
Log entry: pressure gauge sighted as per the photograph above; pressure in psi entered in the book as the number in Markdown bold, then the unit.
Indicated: **150** psi
